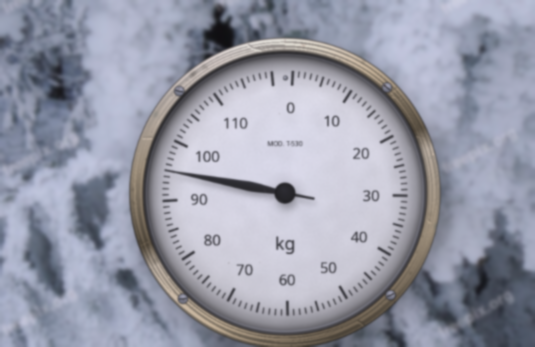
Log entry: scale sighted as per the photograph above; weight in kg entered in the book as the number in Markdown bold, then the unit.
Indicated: **95** kg
